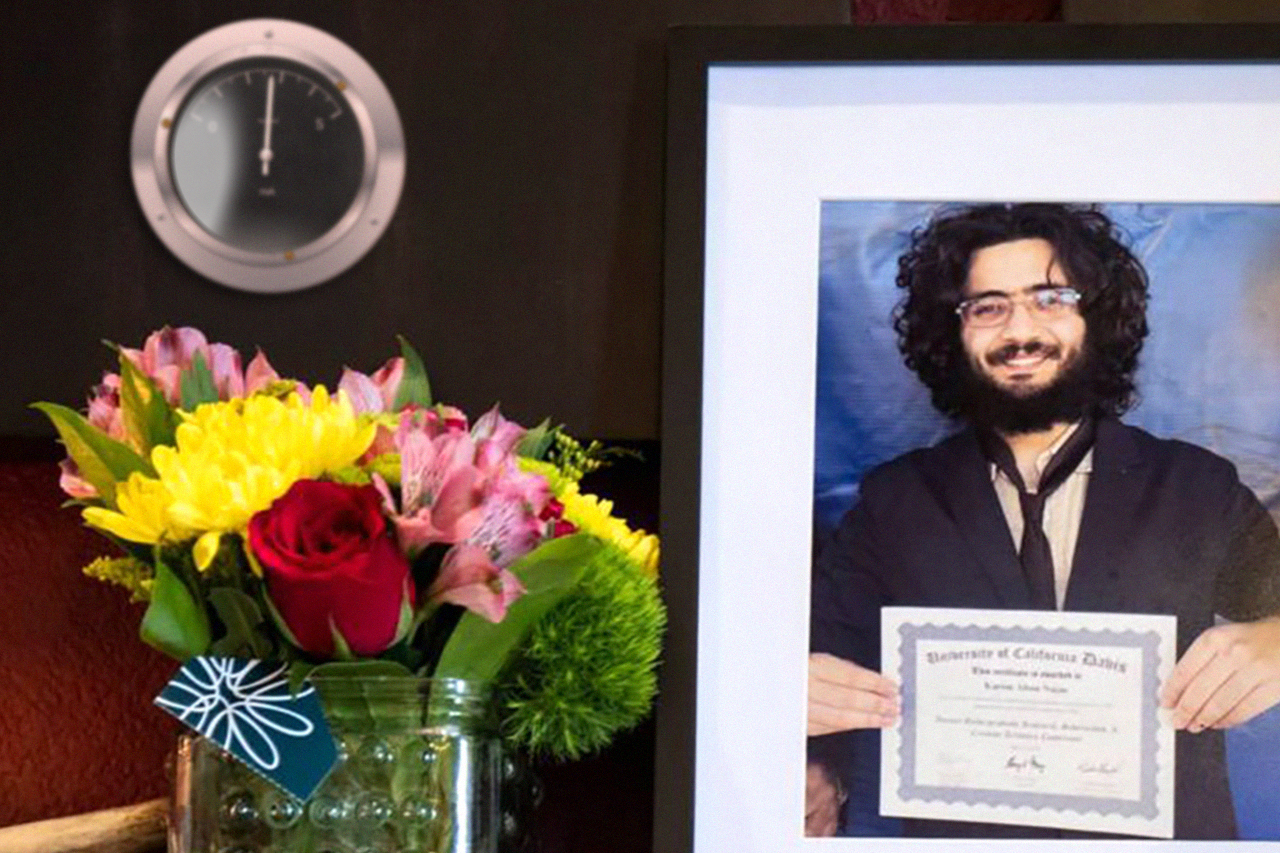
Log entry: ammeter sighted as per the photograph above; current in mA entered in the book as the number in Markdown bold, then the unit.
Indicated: **2.75** mA
